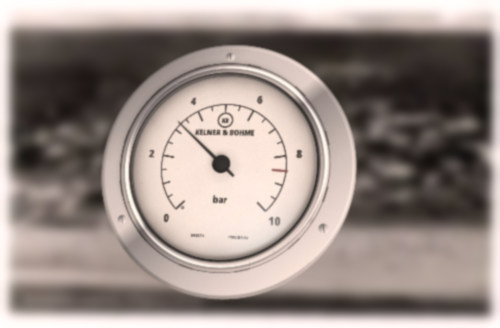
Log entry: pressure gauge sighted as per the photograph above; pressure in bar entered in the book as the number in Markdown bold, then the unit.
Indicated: **3.25** bar
